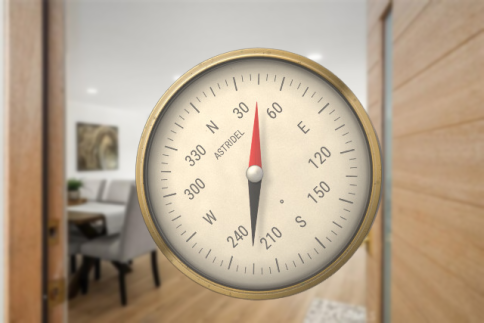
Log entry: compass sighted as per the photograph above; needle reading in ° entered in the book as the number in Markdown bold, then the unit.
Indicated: **45** °
